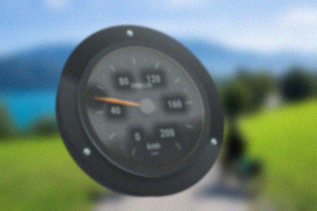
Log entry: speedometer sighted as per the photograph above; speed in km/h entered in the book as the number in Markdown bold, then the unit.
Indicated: **50** km/h
